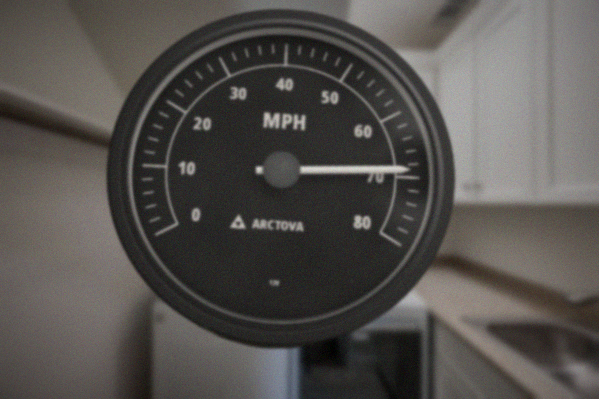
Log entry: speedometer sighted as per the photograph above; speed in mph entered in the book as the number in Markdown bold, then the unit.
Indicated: **69** mph
